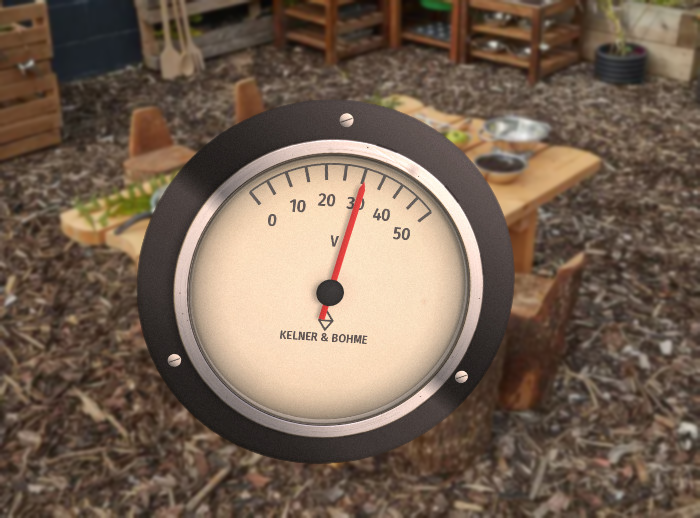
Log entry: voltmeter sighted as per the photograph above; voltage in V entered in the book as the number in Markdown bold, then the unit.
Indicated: **30** V
